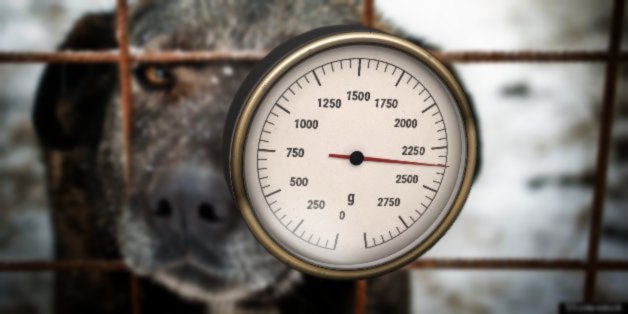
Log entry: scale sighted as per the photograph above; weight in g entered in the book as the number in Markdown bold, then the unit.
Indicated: **2350** g
